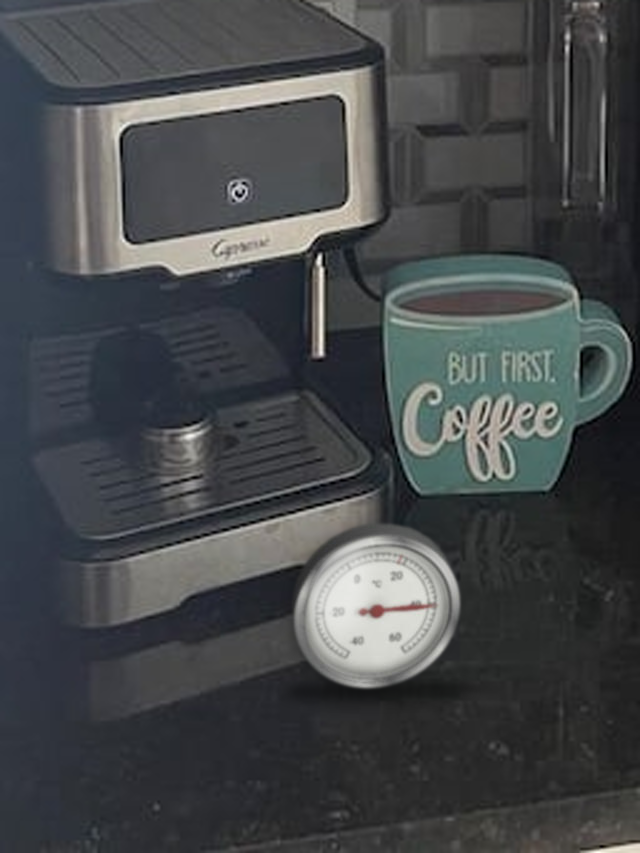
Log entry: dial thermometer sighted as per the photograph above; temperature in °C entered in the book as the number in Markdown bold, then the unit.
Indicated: **40** °C
